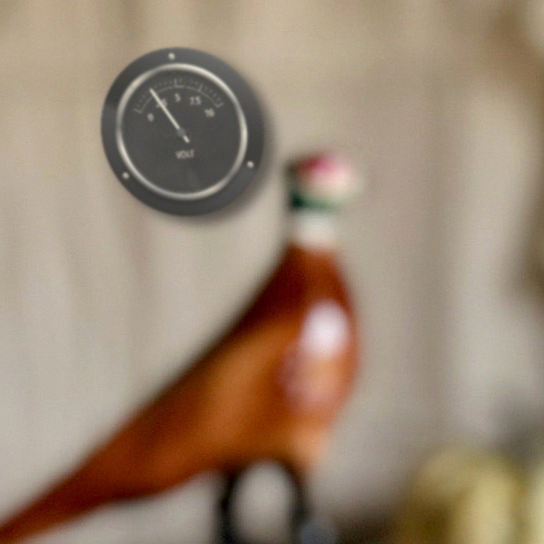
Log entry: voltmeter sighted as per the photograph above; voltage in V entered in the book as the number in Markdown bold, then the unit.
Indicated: **2.5** V
